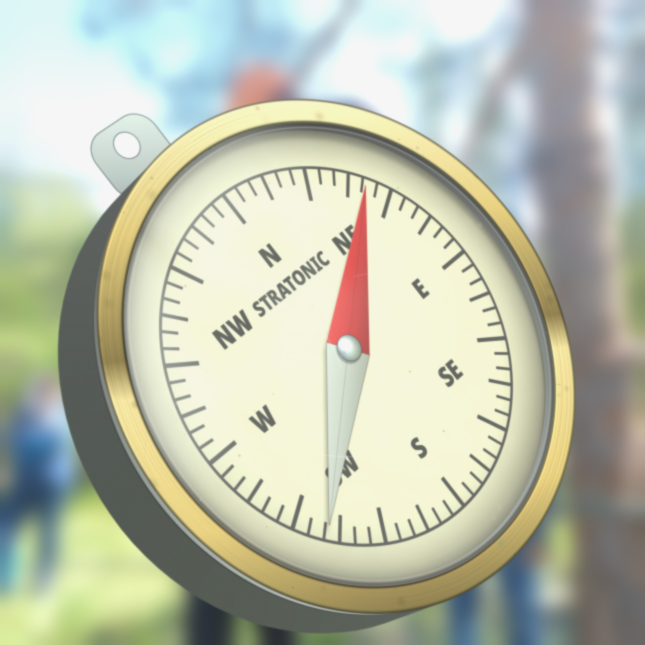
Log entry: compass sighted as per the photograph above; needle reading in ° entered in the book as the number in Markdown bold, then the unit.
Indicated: **50** °
